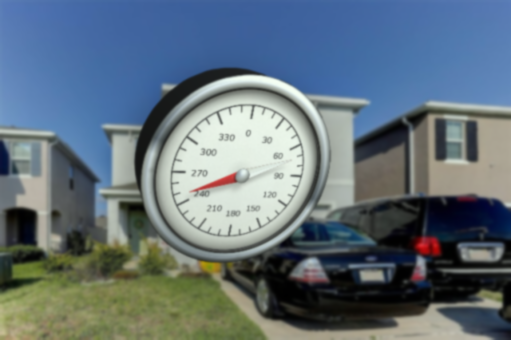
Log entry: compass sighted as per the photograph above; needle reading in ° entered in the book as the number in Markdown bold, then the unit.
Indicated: **250** °
